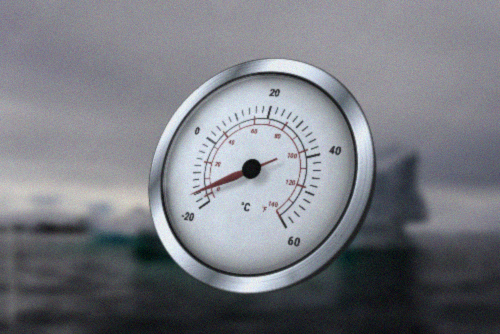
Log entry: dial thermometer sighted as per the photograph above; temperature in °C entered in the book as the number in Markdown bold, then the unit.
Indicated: **-16** °C
